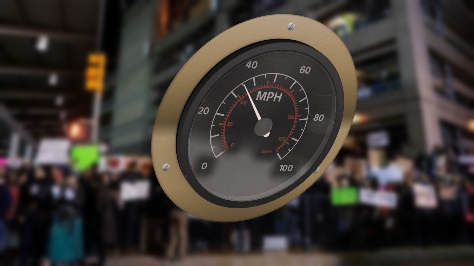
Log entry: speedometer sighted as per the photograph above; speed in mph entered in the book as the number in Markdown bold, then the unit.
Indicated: **35** mph
